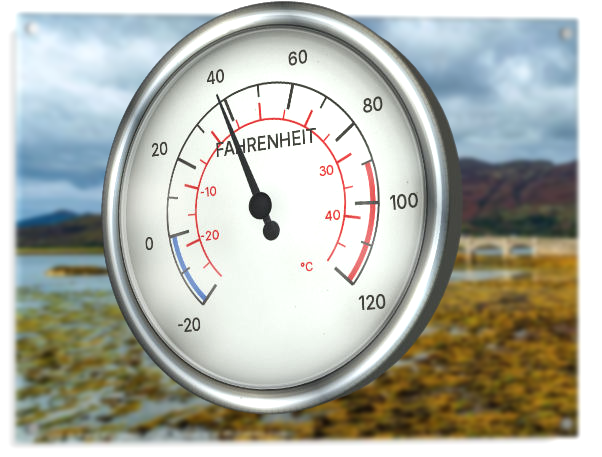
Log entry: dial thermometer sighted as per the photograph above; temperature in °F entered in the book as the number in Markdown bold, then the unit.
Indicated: **40** °F
